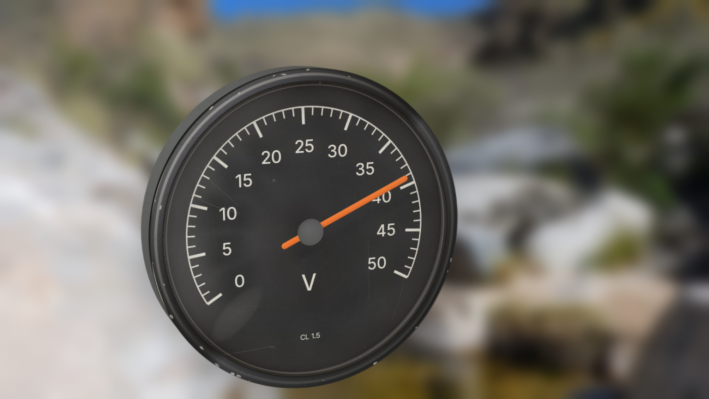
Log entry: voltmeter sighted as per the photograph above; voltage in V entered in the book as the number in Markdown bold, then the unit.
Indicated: **39** V
